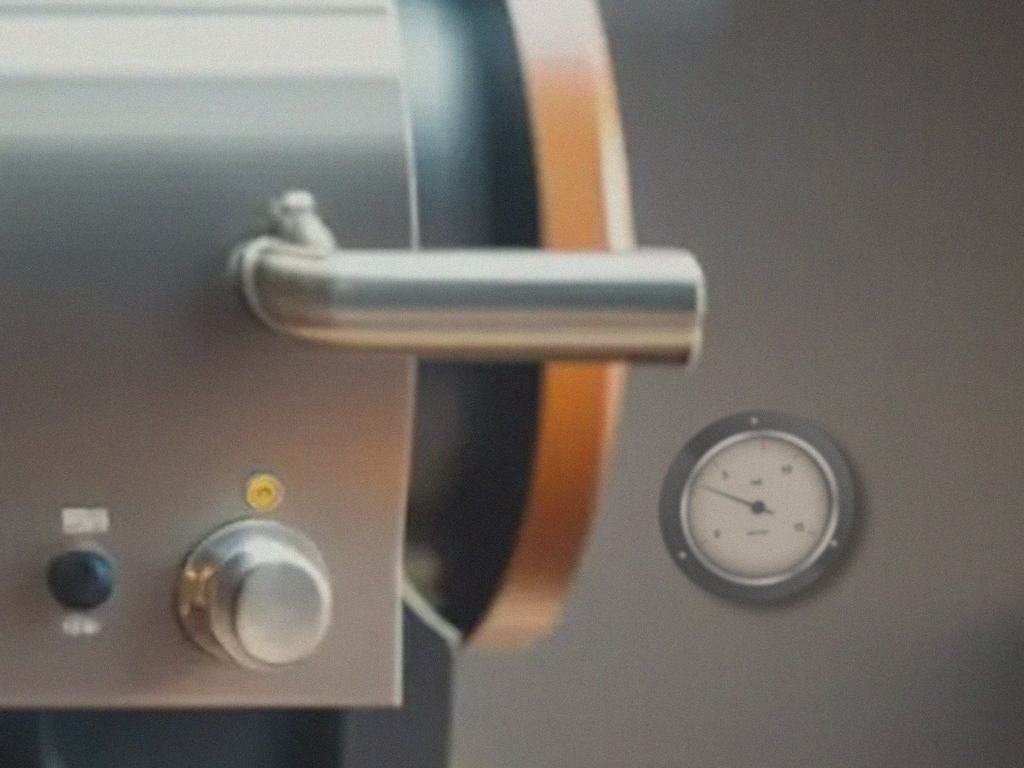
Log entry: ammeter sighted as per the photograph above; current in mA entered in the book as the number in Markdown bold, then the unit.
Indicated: **3.5** mA
